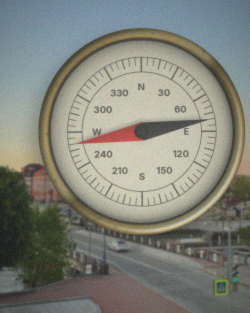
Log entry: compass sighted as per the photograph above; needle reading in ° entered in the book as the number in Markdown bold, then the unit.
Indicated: **260** °
